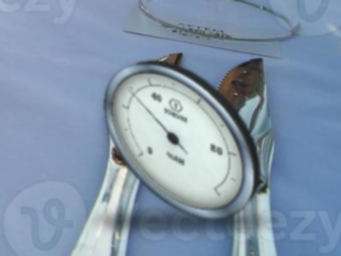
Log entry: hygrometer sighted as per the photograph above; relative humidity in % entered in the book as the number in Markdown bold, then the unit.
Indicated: **30** %
